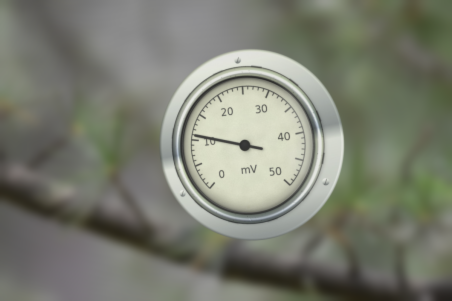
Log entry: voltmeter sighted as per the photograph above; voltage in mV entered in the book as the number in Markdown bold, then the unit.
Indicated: **11** mV
